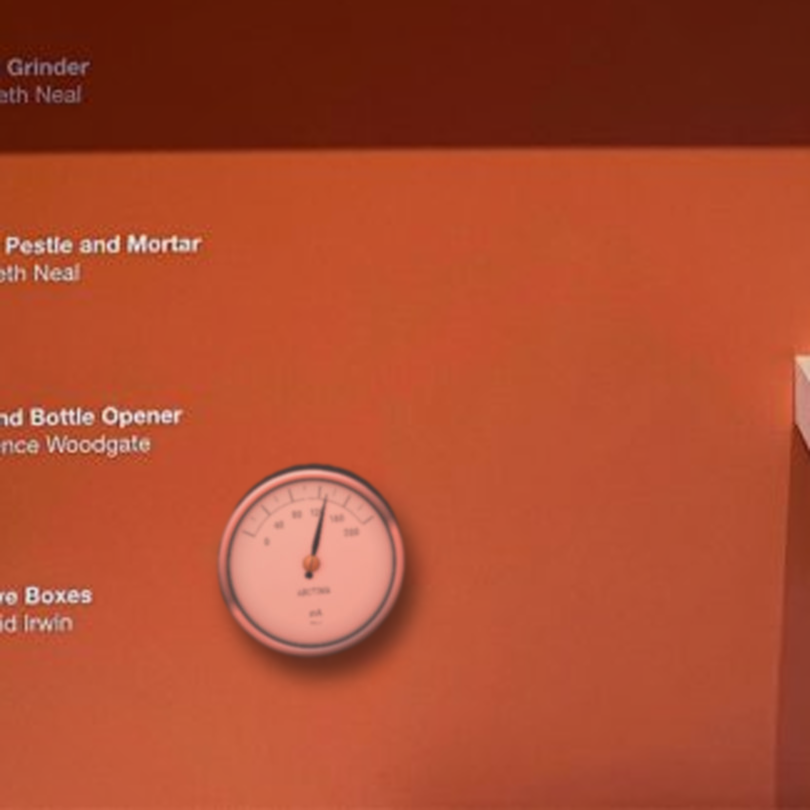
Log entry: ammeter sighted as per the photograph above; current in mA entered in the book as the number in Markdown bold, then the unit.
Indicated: **130** mA
